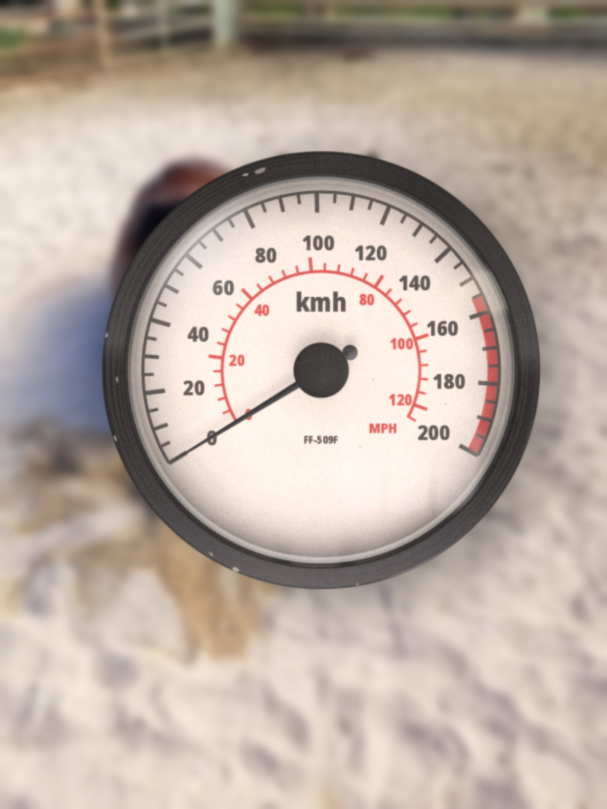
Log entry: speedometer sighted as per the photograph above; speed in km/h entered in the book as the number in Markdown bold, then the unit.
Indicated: **0** km/h
